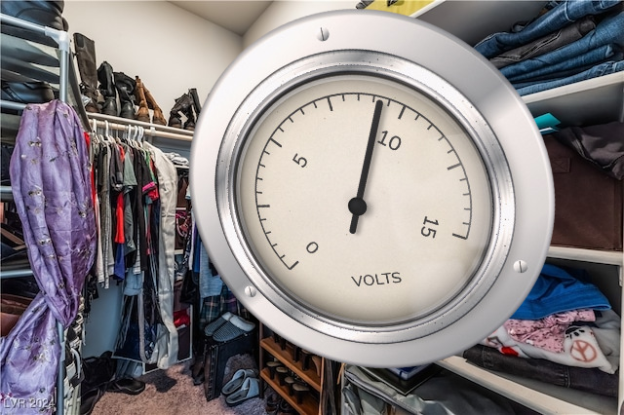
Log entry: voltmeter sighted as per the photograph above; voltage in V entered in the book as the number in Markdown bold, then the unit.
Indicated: **9.25** V
